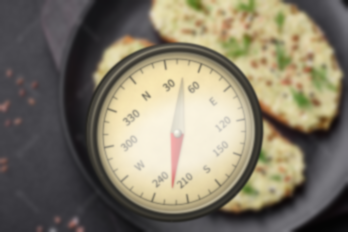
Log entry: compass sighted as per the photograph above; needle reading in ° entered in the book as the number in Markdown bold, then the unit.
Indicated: **225** °
